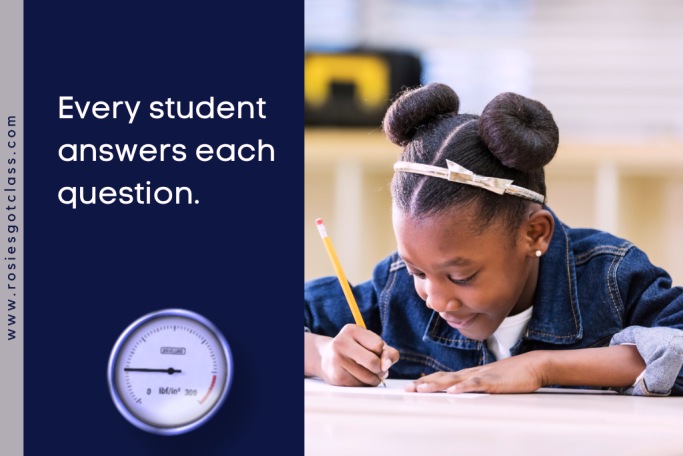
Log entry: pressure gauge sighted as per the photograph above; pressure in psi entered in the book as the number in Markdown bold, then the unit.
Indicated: **50** psi
